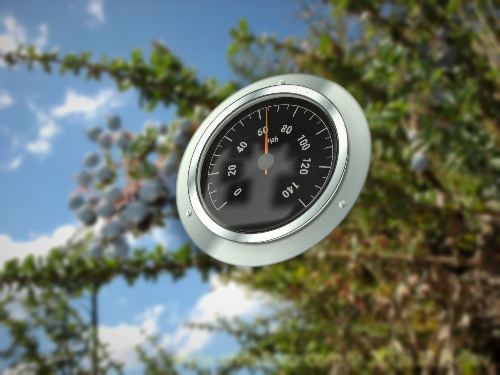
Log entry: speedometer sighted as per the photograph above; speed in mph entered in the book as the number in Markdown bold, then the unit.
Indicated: **65** mph
